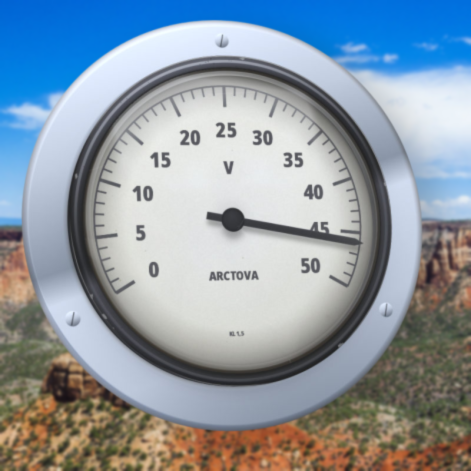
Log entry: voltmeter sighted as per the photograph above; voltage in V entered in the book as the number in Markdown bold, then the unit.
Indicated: **46** V
